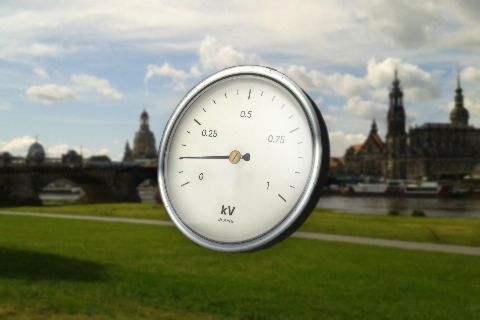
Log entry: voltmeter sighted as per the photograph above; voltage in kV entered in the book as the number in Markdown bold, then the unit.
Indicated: **0.1** kV
